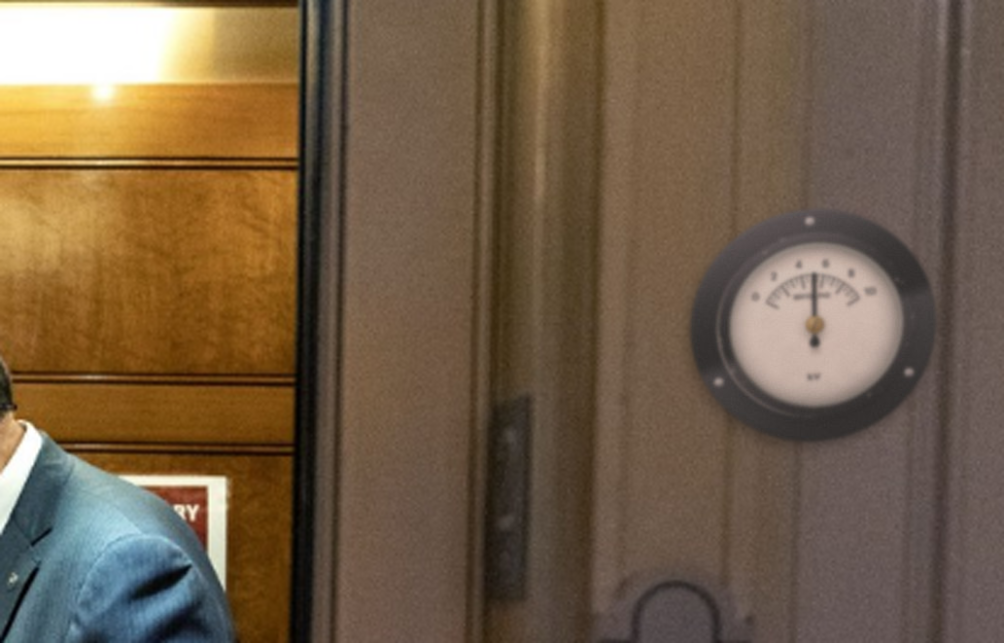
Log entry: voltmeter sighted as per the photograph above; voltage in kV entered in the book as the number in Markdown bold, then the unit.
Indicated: **5** kV
